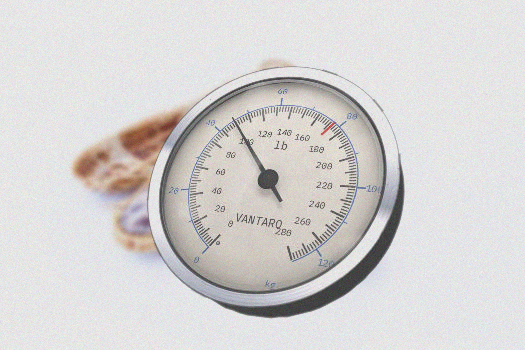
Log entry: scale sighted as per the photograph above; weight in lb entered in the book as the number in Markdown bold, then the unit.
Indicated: **100** lb
